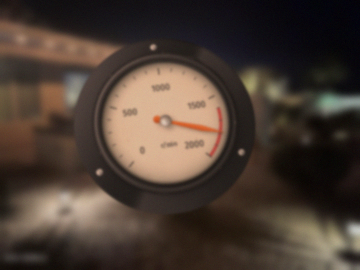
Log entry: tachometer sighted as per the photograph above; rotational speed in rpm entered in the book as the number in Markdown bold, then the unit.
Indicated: **1800** rpm
